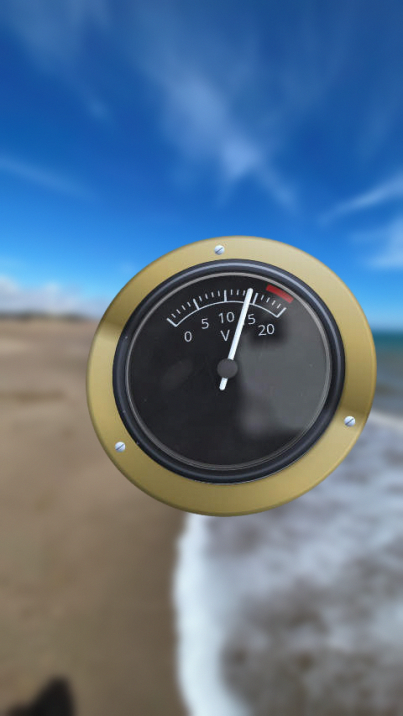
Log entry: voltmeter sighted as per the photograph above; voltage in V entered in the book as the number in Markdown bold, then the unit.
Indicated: **14** V
